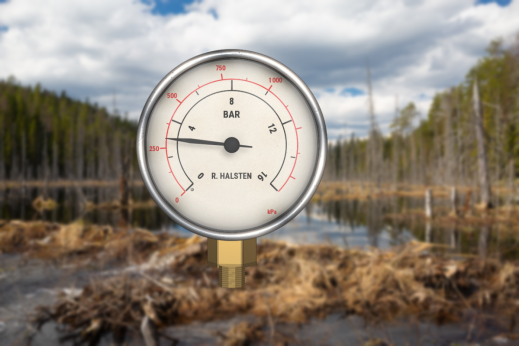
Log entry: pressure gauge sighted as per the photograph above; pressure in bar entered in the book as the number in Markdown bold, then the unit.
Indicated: **3** bar
